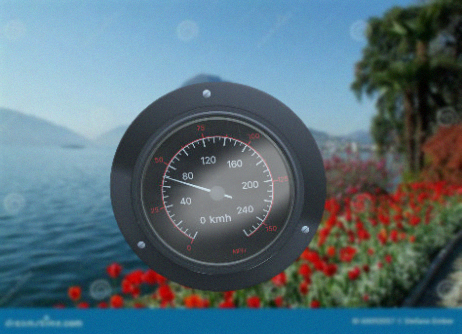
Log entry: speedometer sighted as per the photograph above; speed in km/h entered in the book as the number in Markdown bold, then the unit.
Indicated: **70** km/h
